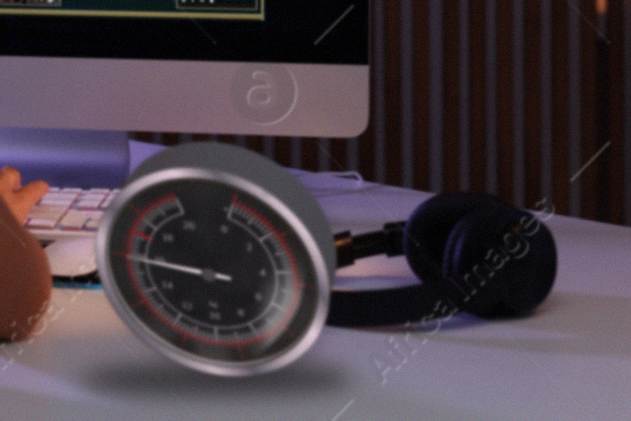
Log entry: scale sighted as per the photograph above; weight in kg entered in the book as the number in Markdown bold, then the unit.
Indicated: **16** kg
